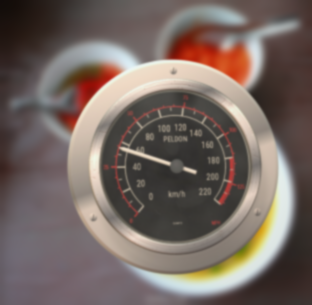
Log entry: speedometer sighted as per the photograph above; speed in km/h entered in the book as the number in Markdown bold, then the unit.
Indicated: **55** km/h
